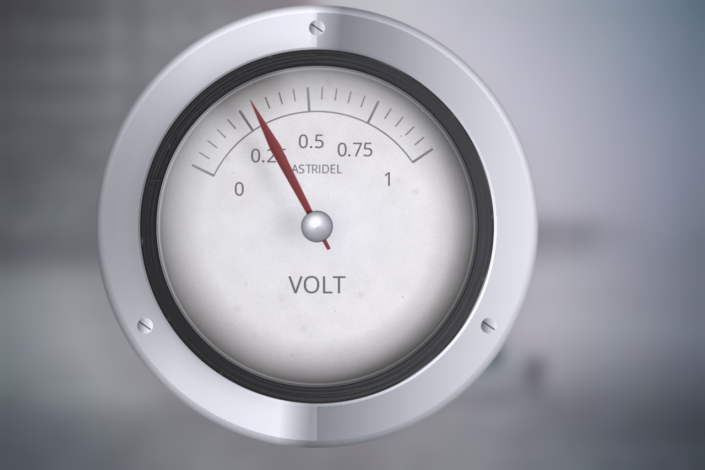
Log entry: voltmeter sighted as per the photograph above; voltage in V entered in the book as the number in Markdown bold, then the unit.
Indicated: **0.3** V
